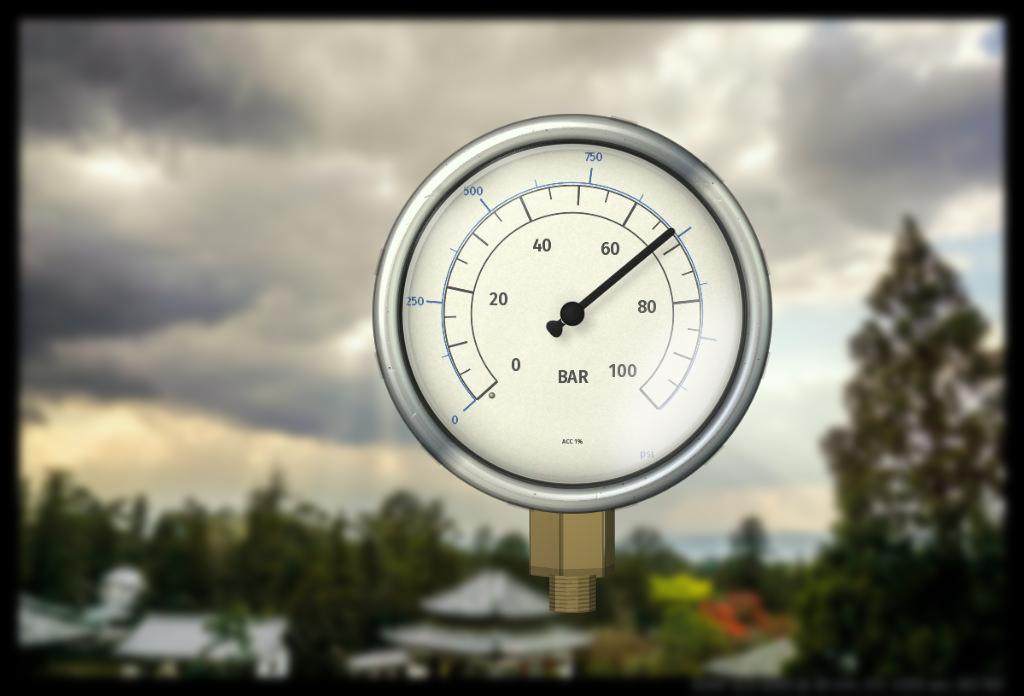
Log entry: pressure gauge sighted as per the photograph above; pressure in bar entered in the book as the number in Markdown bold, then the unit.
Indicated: **67.5** bar
